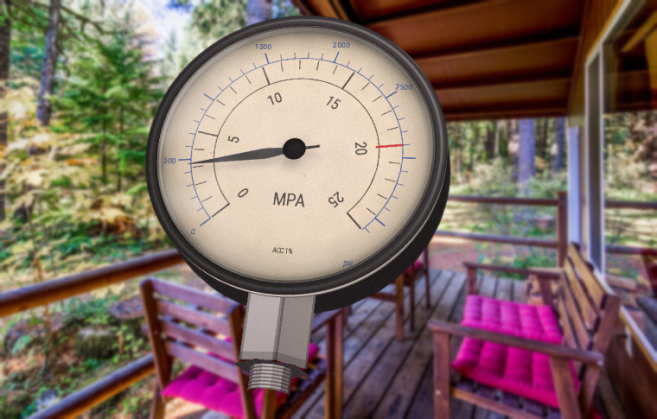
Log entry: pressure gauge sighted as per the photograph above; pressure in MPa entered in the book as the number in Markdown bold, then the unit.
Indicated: **3** MPa
